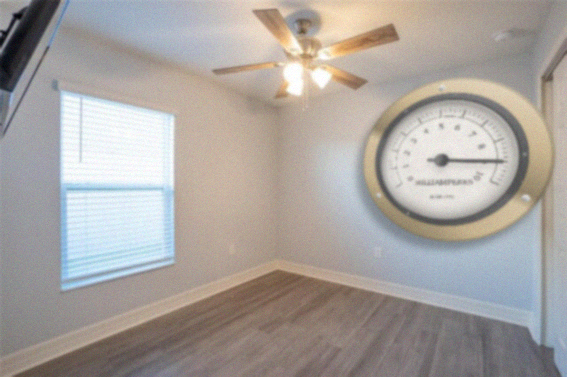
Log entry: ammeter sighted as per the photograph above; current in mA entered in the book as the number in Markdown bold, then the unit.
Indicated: **9** mA
